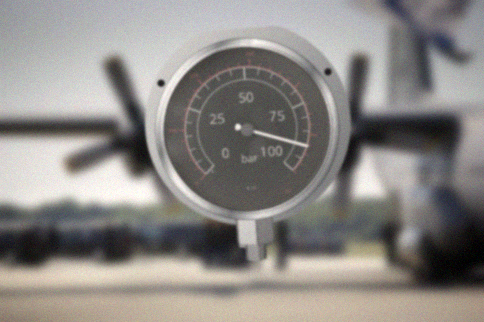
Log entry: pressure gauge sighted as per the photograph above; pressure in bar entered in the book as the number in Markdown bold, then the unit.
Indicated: **90** bar
